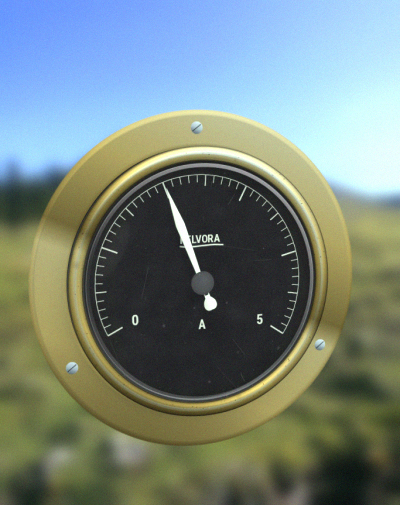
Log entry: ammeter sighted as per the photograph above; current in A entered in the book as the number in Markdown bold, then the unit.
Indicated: **2** A
